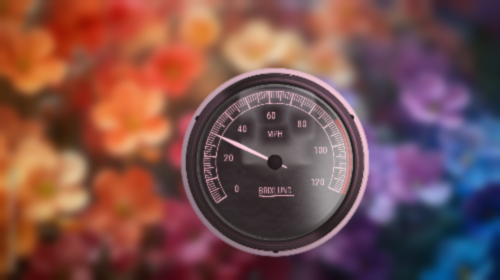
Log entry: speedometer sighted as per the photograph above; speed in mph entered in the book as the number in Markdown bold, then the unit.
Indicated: **30** mph
